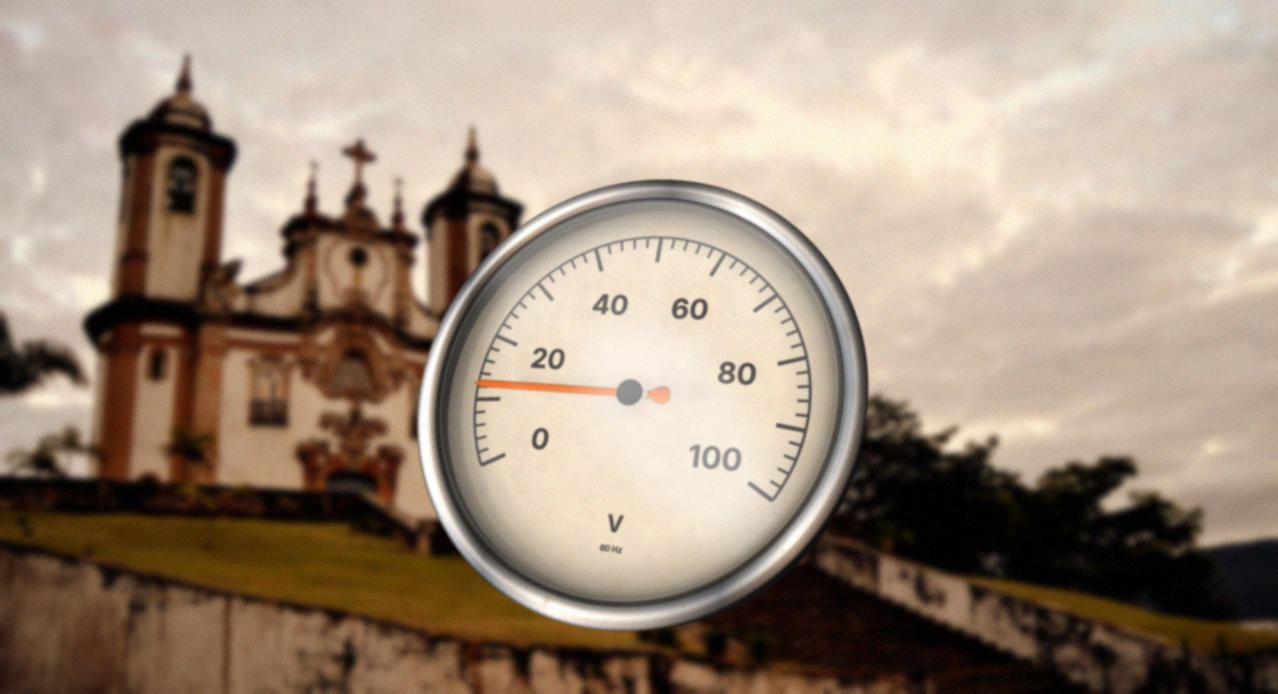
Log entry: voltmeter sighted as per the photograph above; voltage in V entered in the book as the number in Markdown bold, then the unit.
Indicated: **12** V
